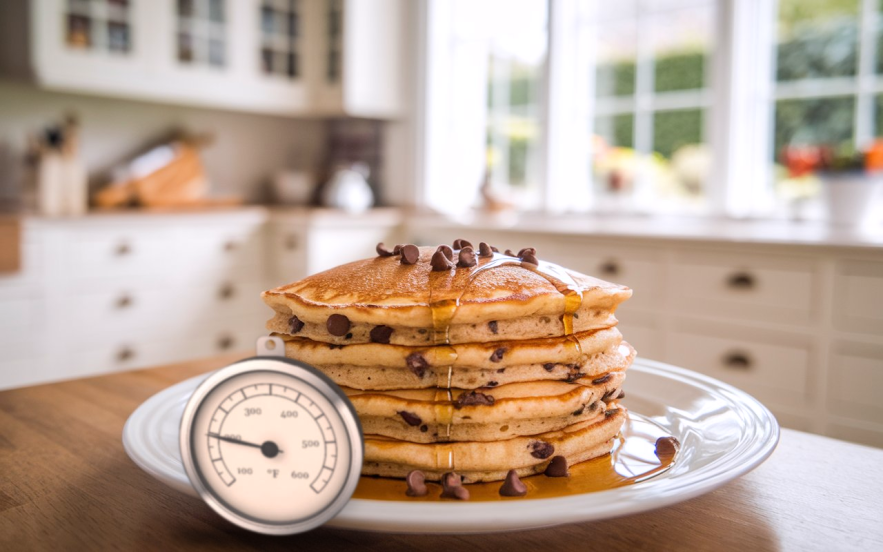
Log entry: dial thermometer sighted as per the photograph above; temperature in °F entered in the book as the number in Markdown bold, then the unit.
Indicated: **200** °F
